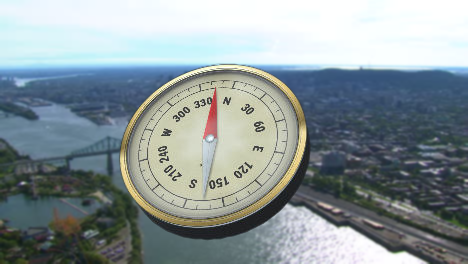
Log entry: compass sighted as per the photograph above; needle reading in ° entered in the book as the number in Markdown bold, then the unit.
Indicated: **345** °
